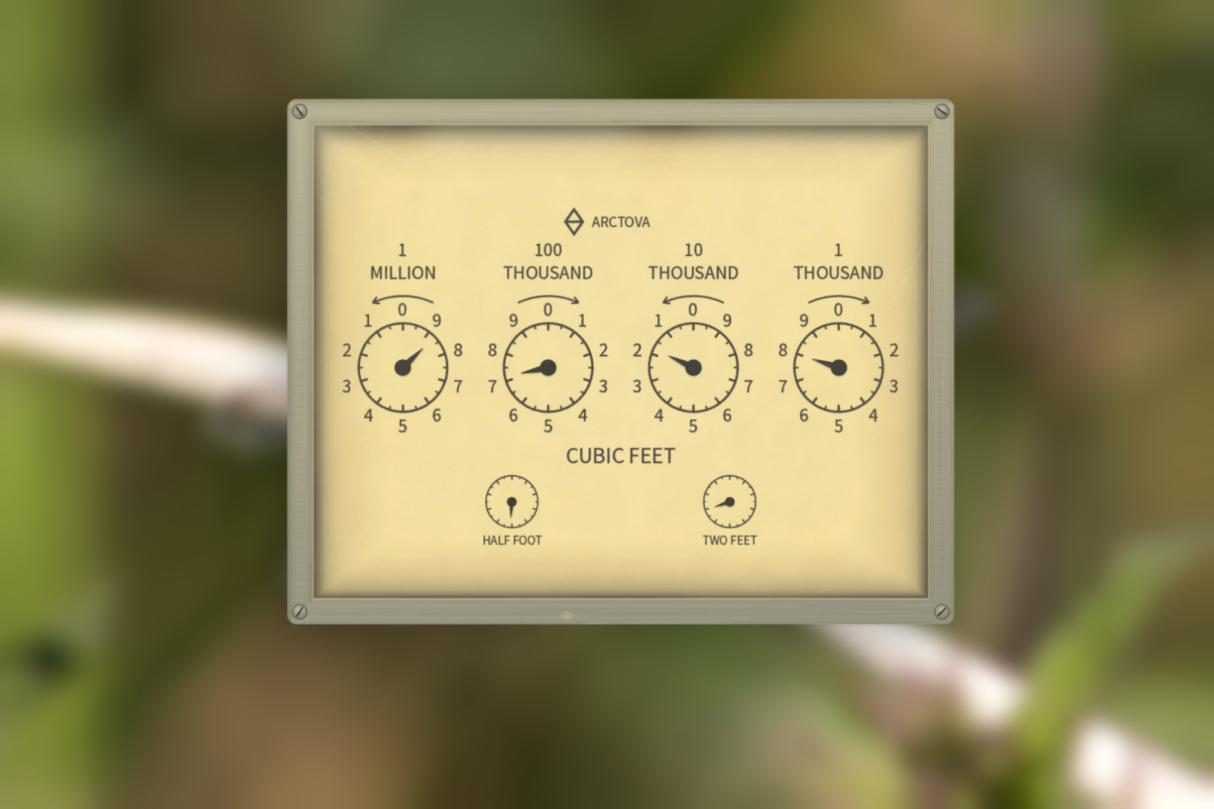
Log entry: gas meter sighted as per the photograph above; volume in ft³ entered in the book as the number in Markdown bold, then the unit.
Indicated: **871800** ft³
